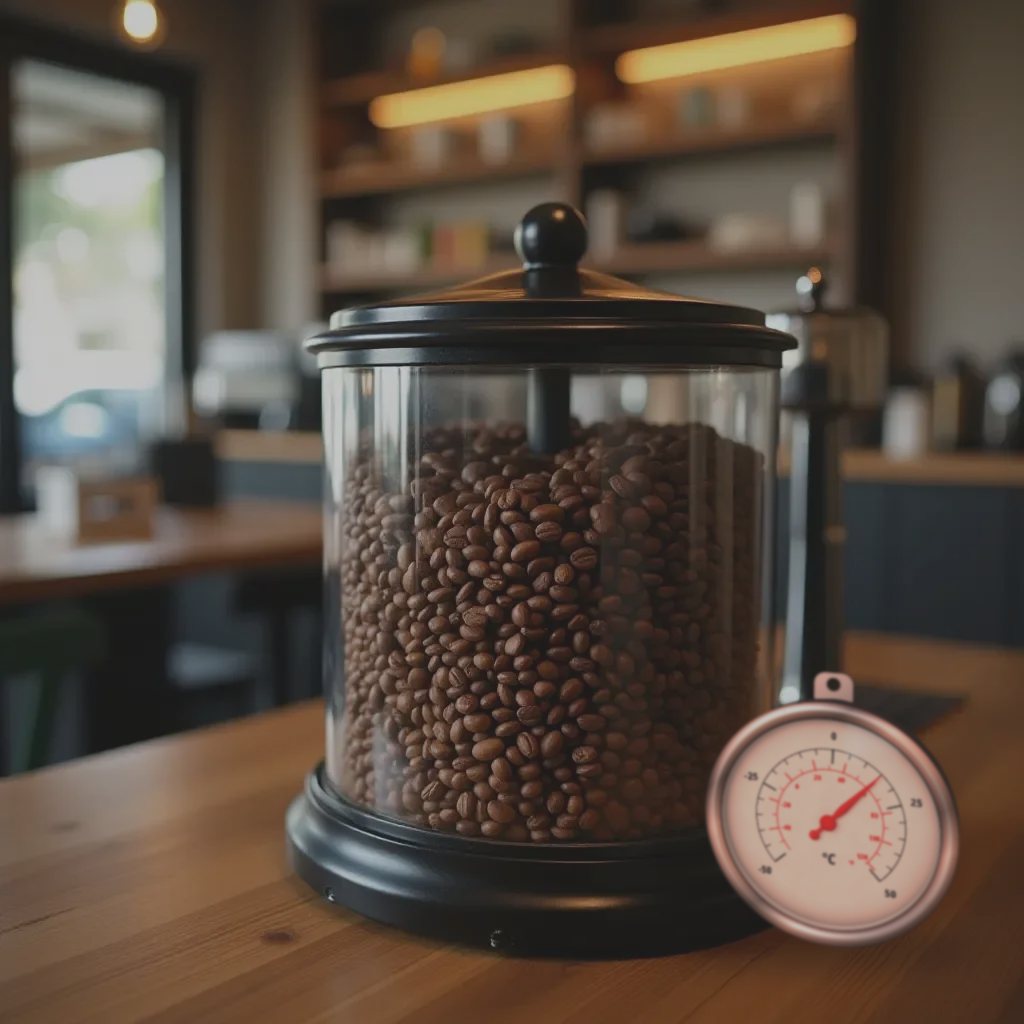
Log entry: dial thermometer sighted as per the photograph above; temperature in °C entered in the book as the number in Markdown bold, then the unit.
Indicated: **15** °C
